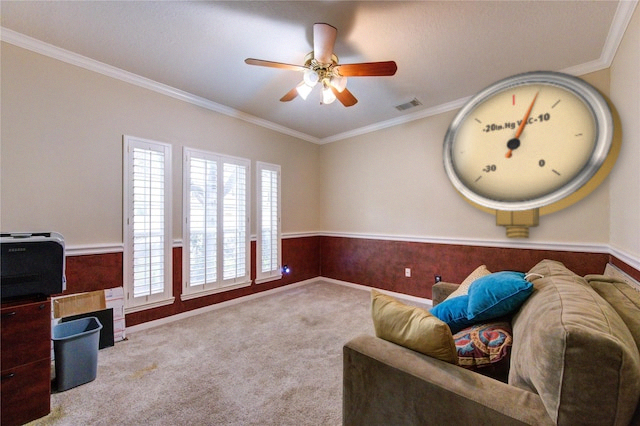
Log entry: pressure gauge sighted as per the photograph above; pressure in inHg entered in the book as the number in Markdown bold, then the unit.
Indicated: **-12.5** inHg
